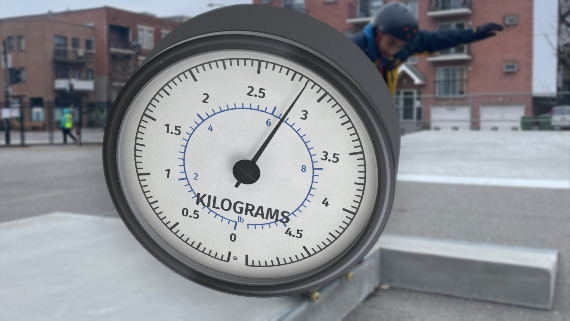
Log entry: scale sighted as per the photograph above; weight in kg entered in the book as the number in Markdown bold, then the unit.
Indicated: **2.85** kg
